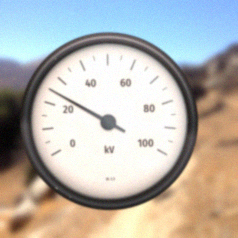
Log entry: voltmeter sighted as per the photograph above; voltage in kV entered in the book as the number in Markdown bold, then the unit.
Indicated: **25** kV
